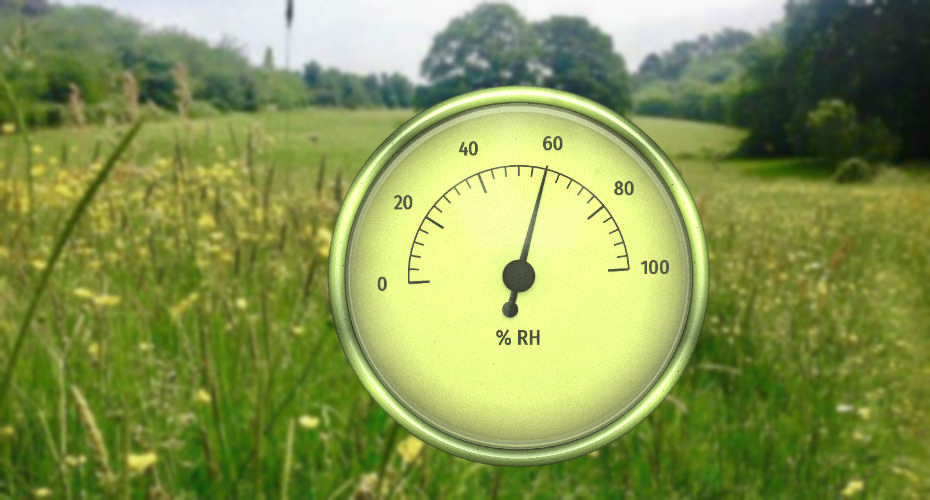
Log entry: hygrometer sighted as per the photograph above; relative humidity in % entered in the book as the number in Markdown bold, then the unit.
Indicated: **60** %
